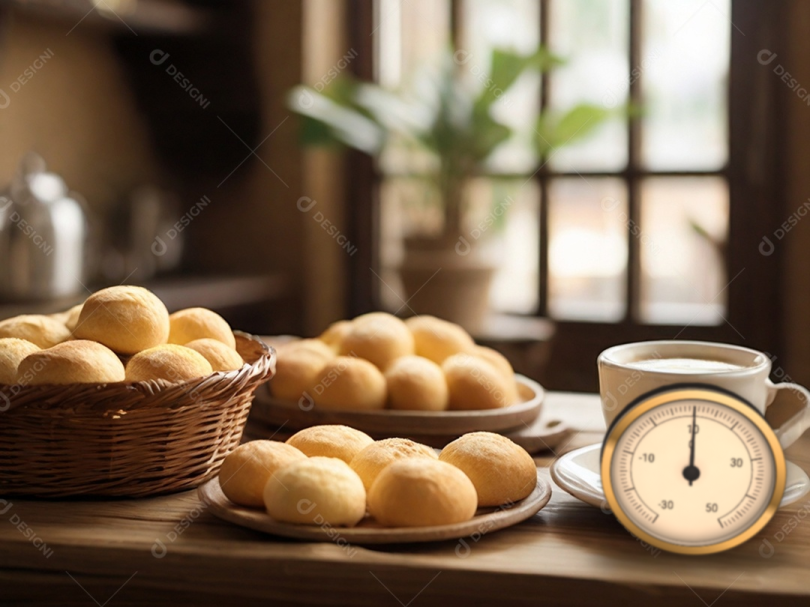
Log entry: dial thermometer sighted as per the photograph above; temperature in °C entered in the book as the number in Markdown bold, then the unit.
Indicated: **10** °C
